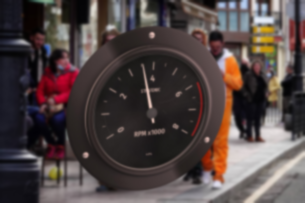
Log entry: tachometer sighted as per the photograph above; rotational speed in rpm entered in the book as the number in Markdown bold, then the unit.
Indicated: **3500** rpm
